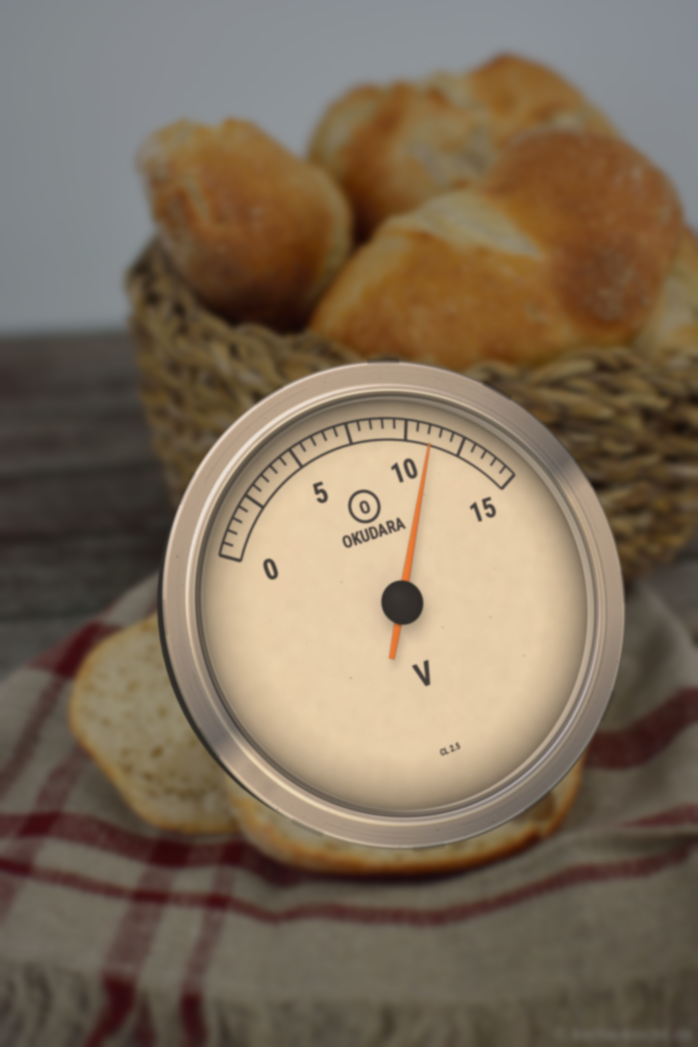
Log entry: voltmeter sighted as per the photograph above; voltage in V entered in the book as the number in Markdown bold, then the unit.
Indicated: **11** V
